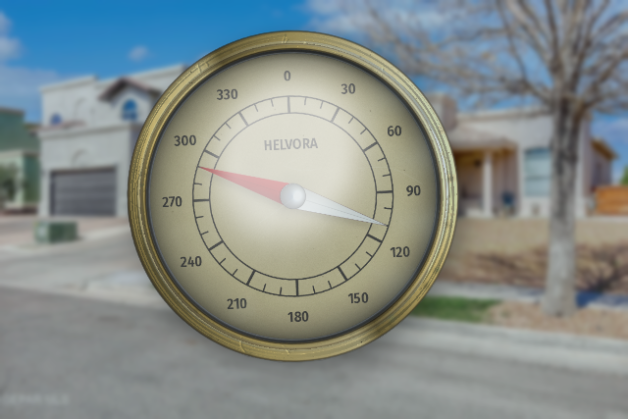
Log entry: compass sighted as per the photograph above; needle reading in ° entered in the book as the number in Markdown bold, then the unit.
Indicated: **290** °
